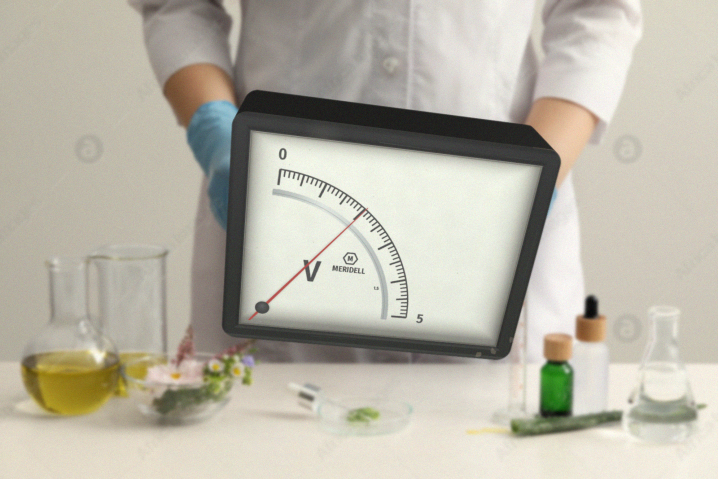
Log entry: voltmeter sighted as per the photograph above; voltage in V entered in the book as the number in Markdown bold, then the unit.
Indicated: **2** V
